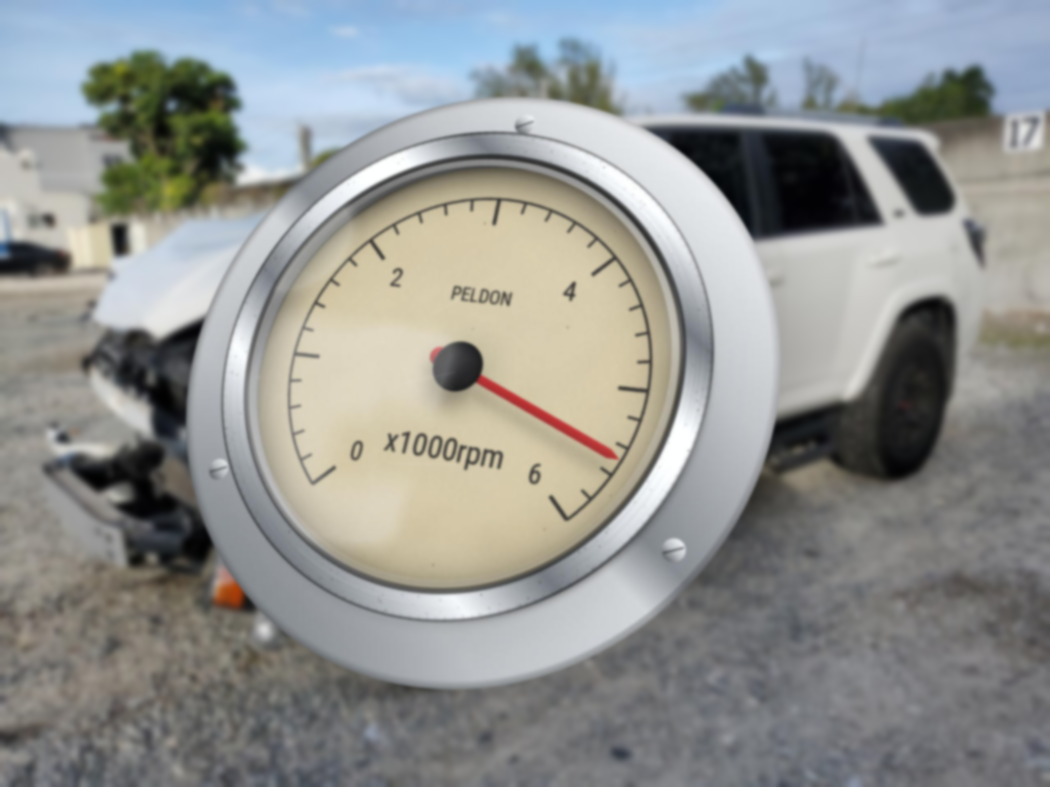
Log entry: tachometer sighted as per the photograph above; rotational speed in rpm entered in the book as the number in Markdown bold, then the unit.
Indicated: **5500** rpm
